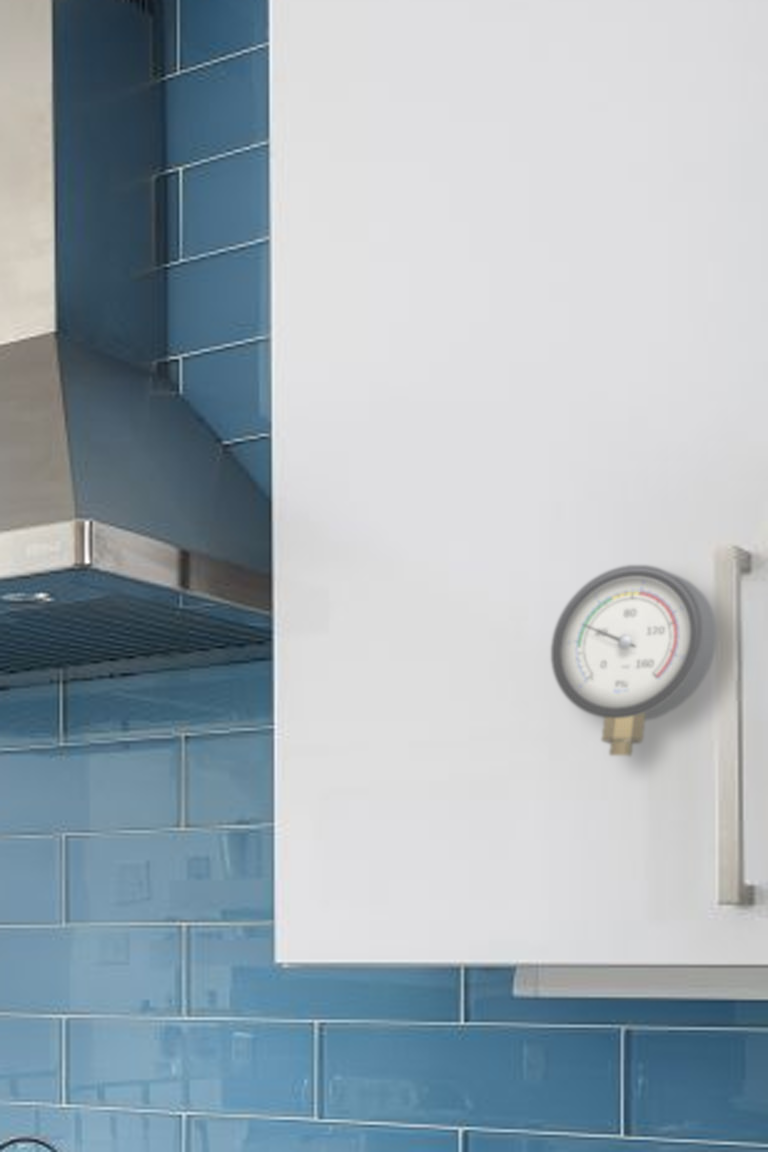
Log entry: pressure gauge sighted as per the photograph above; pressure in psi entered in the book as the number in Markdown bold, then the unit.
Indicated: **40** psi
